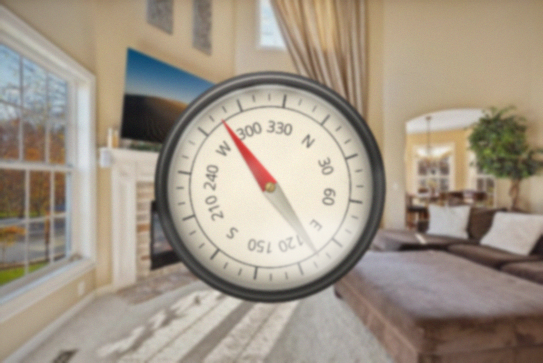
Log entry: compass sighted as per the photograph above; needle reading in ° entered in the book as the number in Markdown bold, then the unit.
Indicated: **285** °
